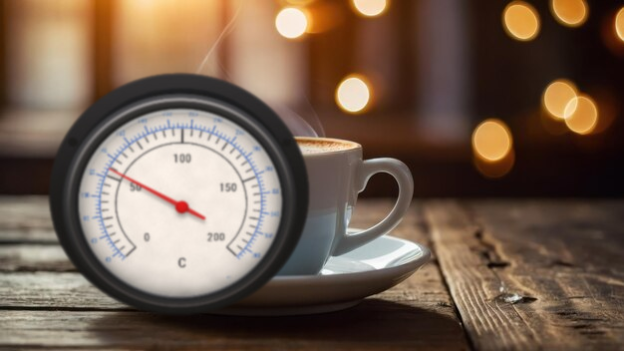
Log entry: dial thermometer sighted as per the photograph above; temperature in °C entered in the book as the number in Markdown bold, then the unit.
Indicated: **55** °C
